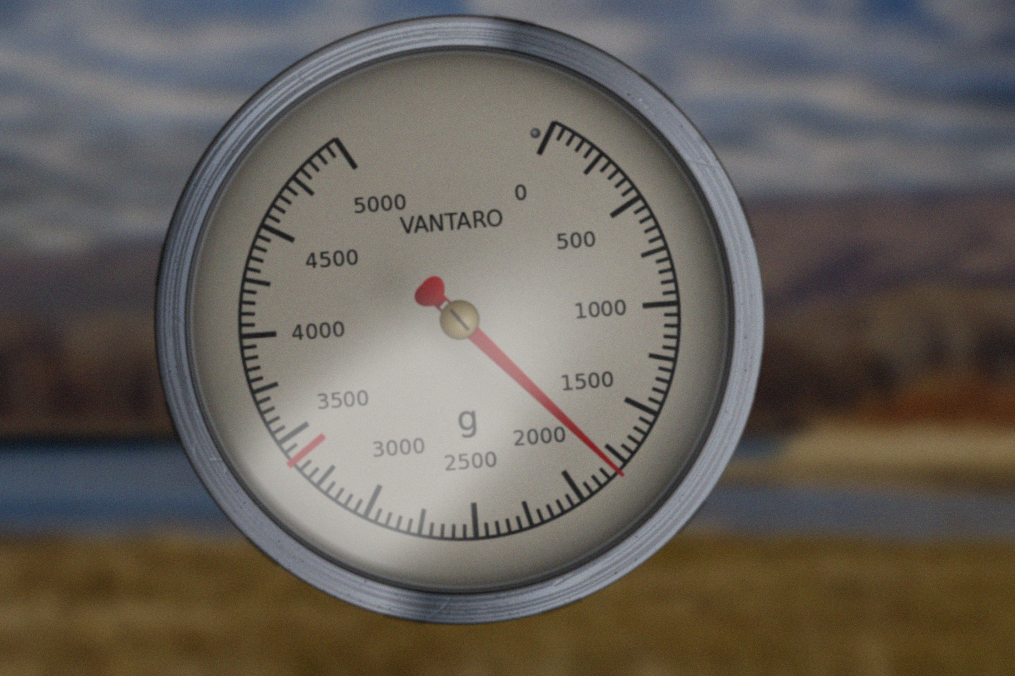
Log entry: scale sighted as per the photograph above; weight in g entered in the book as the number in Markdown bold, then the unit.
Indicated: **1800** g
